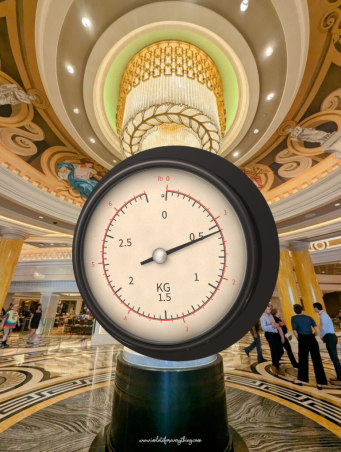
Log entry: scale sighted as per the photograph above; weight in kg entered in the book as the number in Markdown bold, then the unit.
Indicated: **0.55** kg
